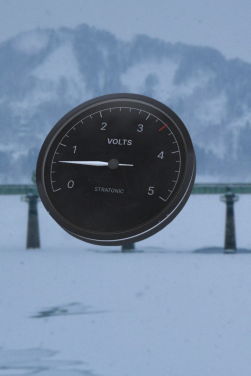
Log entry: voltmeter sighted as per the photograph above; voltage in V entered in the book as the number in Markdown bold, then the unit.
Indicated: **0.6** V
